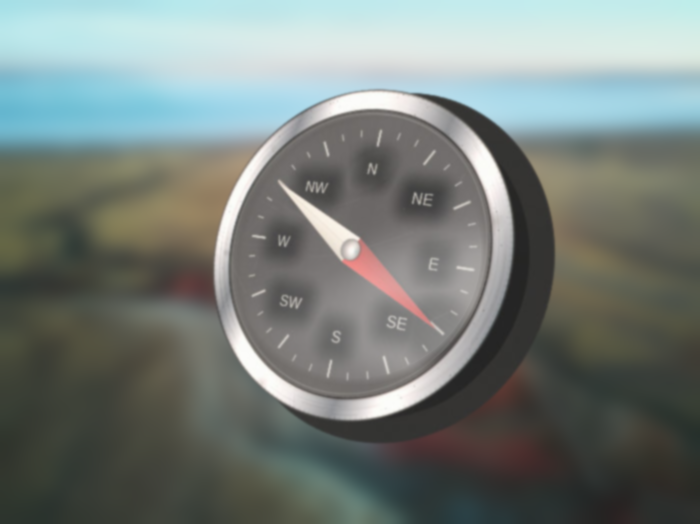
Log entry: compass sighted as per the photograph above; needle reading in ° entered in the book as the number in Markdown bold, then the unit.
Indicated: **120** °
